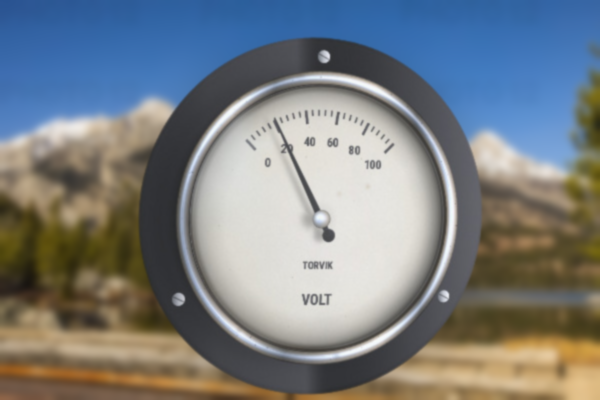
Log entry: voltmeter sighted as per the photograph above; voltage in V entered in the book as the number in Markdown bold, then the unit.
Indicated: **20** V
